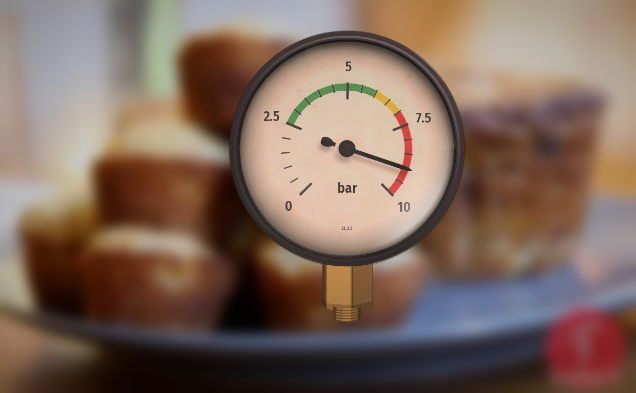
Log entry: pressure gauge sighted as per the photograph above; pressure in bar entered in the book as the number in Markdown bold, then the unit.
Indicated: **9** bar
